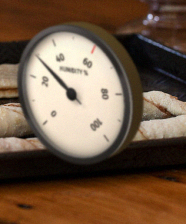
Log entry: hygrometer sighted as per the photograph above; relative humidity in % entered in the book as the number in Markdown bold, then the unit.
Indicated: **30** %
